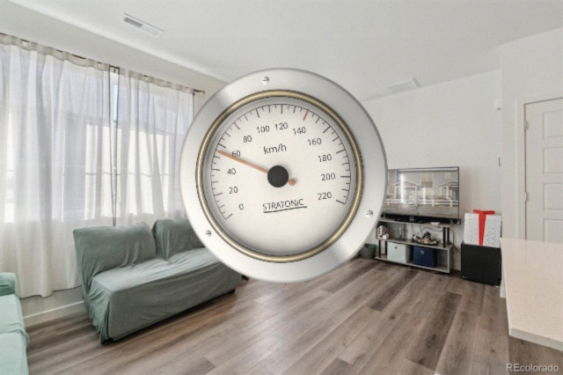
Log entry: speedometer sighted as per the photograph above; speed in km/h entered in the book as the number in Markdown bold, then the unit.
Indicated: **55** km/h
